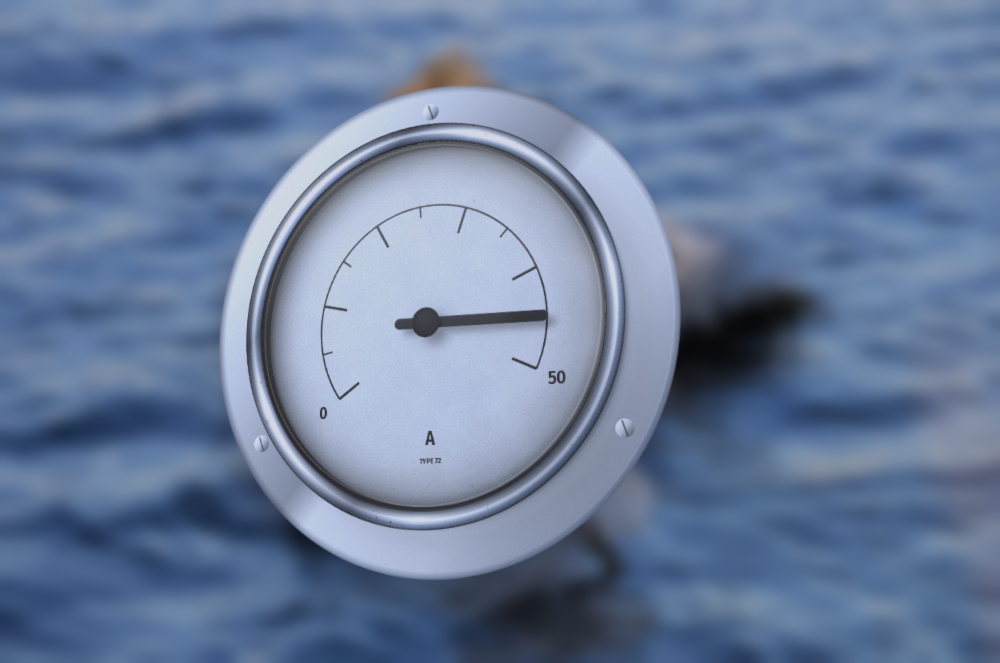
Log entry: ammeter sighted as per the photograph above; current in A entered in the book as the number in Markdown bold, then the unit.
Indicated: **45** A
